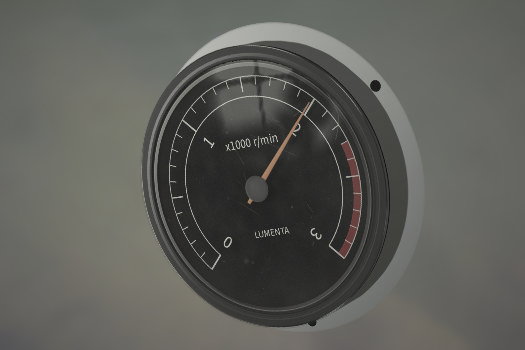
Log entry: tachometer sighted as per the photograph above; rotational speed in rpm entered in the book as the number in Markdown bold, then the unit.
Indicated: **2000** rpm
